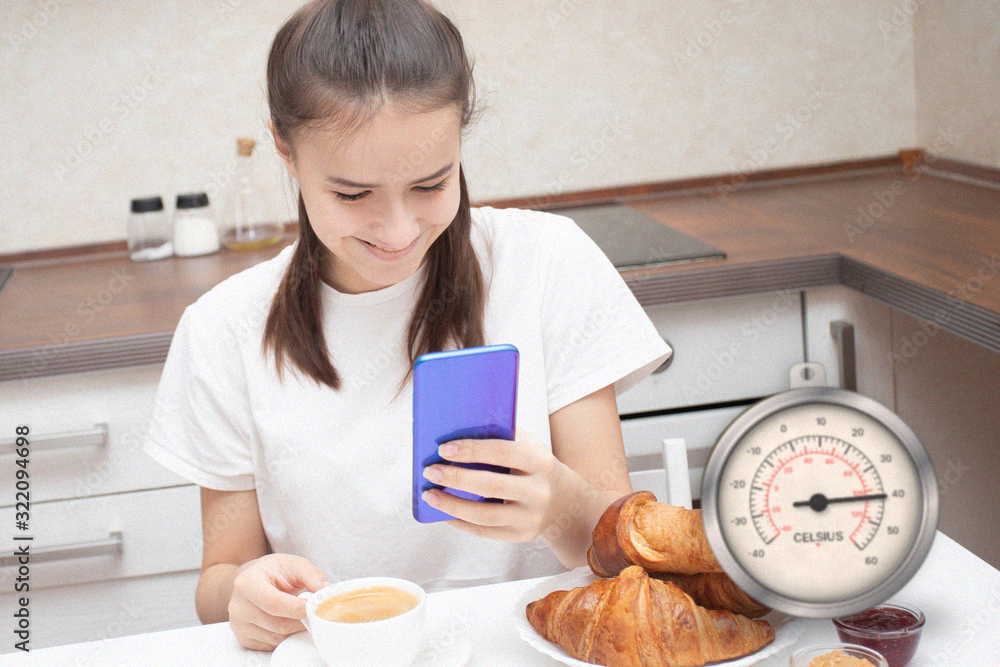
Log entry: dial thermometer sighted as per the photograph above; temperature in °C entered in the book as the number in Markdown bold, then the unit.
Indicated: **40** °C
